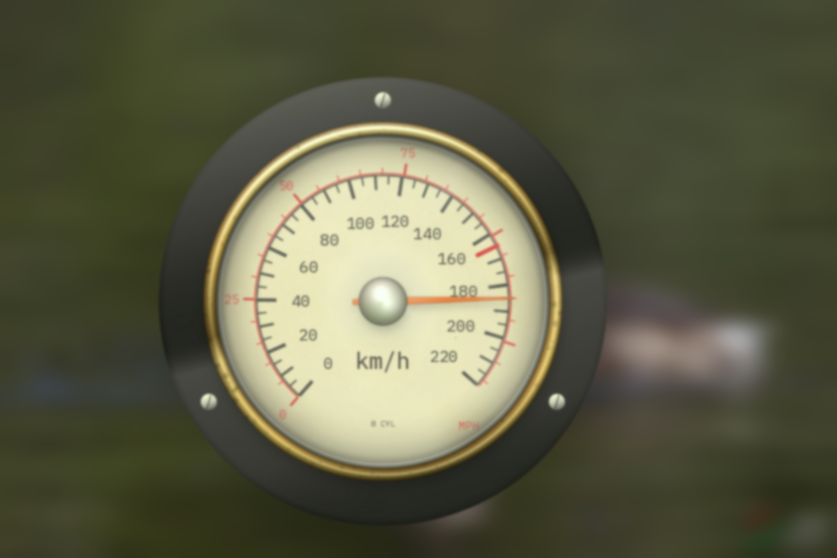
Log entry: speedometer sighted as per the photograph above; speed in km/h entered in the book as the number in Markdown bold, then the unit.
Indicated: **185** km/h
